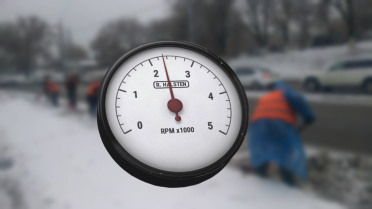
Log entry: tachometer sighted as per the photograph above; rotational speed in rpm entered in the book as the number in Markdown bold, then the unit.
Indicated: **2300** rpm
